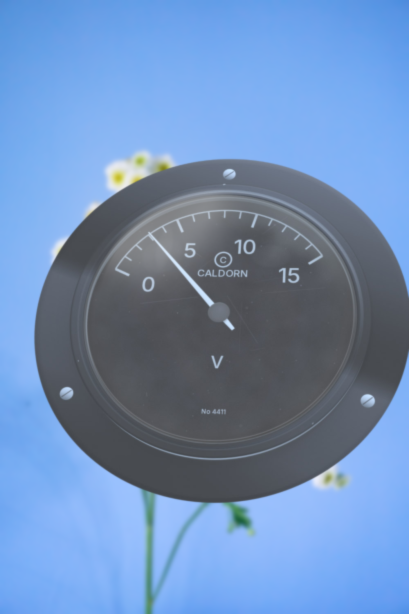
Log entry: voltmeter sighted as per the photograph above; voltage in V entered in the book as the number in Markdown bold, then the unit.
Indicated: **3** V
